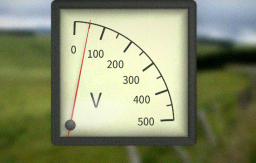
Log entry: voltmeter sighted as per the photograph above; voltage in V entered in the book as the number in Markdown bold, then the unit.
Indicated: **50** V
